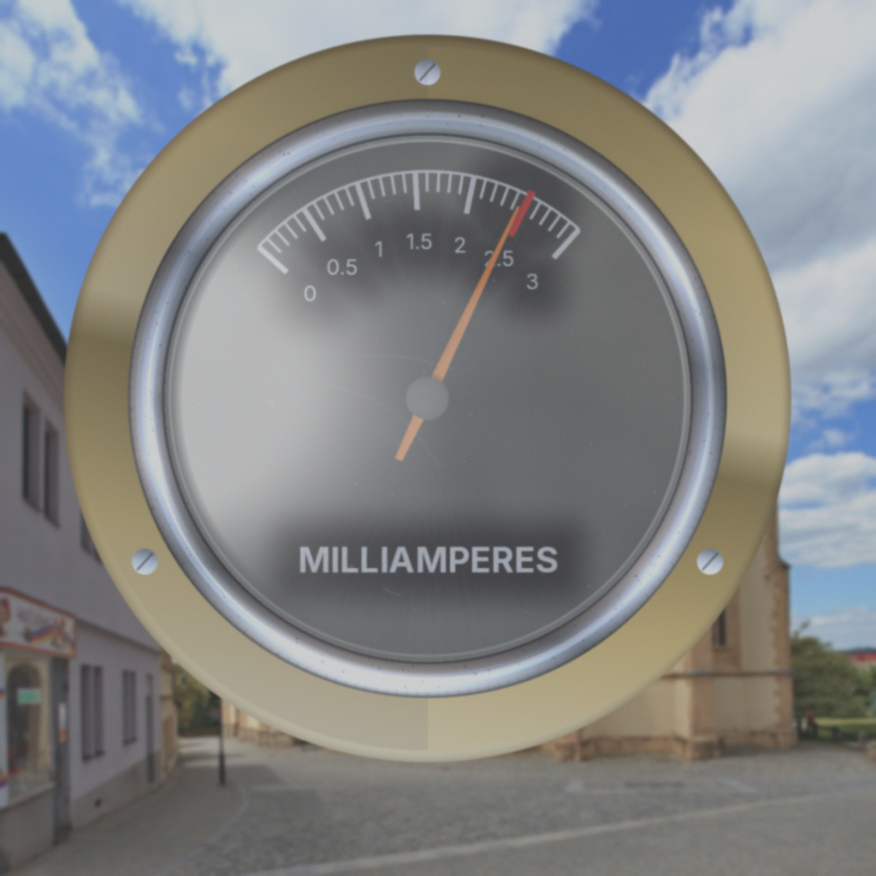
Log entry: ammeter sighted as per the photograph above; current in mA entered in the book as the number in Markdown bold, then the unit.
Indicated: **2.45** mA
